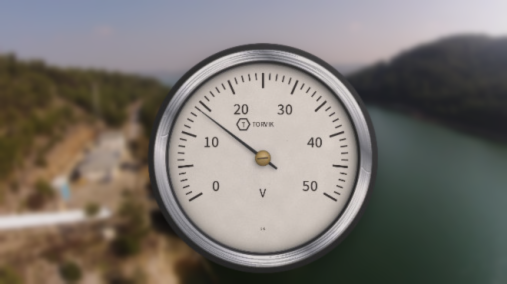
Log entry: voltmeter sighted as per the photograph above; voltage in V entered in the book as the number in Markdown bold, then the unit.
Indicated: **14** V
